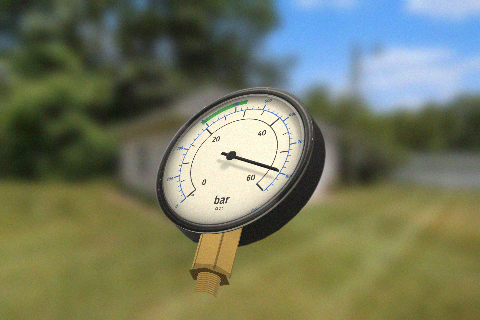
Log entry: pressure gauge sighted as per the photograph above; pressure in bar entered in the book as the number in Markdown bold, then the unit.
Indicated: **55** bar
